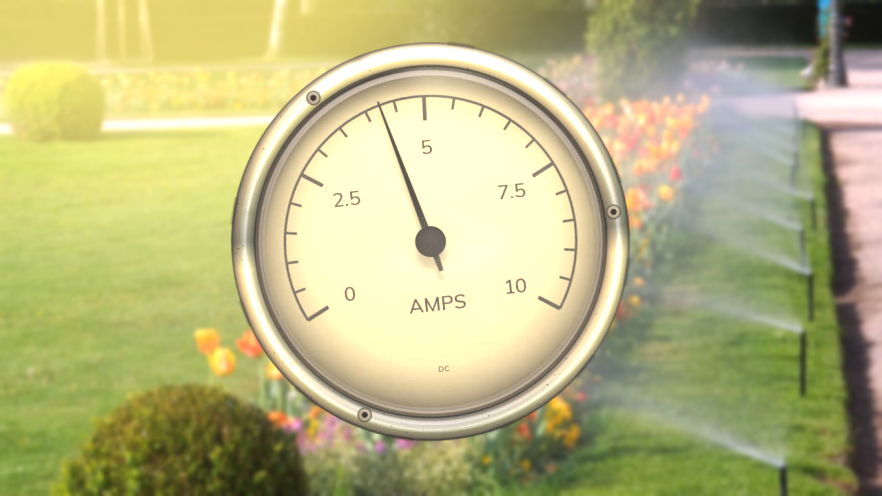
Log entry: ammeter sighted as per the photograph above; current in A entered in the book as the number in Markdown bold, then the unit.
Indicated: **4.25** A
